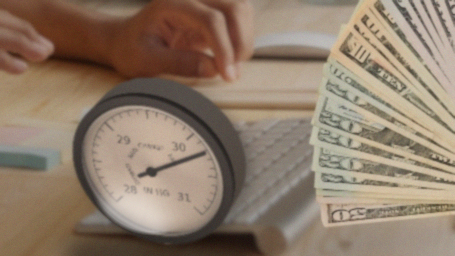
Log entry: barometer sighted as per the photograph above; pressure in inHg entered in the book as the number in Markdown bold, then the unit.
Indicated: **30.2** inHg
